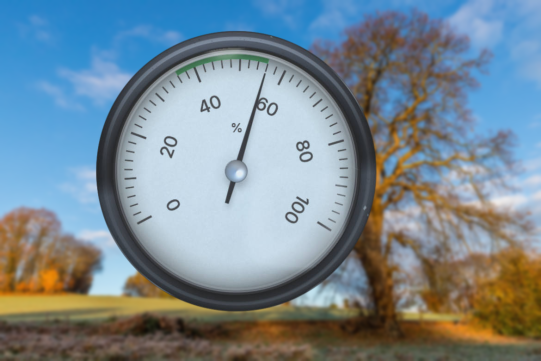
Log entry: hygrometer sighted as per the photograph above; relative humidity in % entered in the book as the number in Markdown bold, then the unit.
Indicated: **56** %
